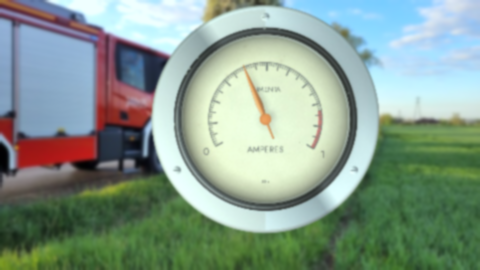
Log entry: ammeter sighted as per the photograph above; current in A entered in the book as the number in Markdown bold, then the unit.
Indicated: **0.4** A
